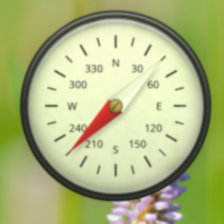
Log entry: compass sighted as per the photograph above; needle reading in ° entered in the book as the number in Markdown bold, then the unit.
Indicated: **225** °
